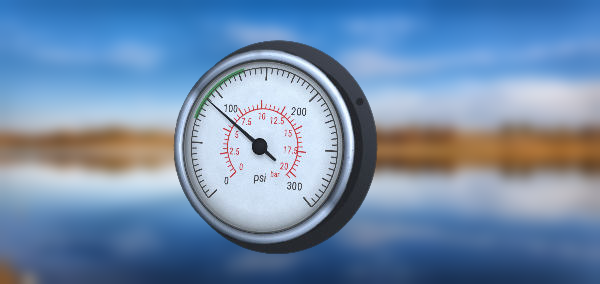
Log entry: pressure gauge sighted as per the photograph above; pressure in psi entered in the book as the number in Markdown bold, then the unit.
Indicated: **90** psi
